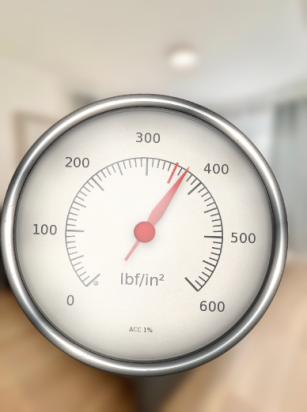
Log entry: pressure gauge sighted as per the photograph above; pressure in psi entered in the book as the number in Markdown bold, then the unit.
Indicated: **370** psi
